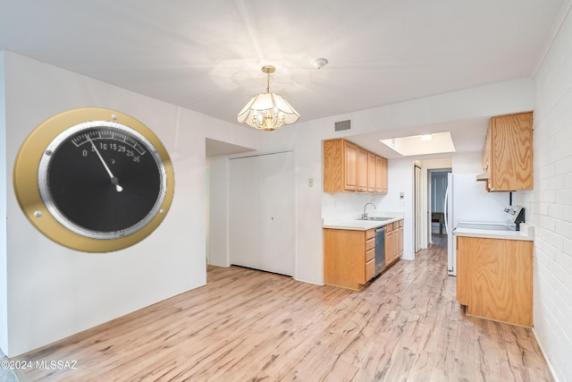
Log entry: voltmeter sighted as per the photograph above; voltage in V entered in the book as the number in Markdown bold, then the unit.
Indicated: **5** V
